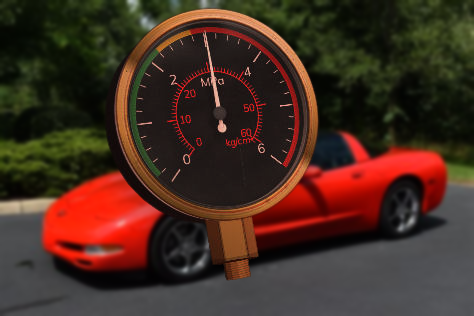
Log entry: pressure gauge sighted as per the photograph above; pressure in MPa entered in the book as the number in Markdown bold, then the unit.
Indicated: **3** MPa
